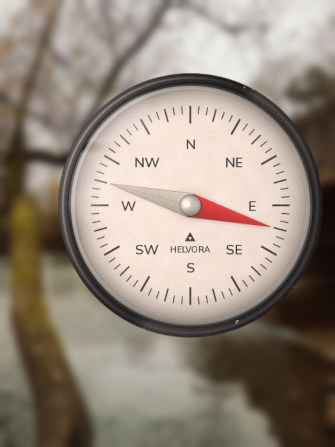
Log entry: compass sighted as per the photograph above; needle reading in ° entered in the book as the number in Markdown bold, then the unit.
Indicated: **105** °
